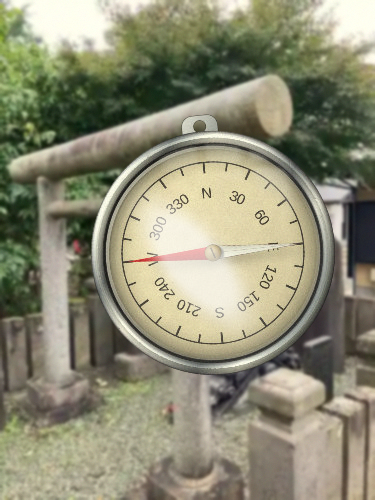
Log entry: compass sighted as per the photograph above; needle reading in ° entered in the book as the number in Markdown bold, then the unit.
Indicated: **270** °
